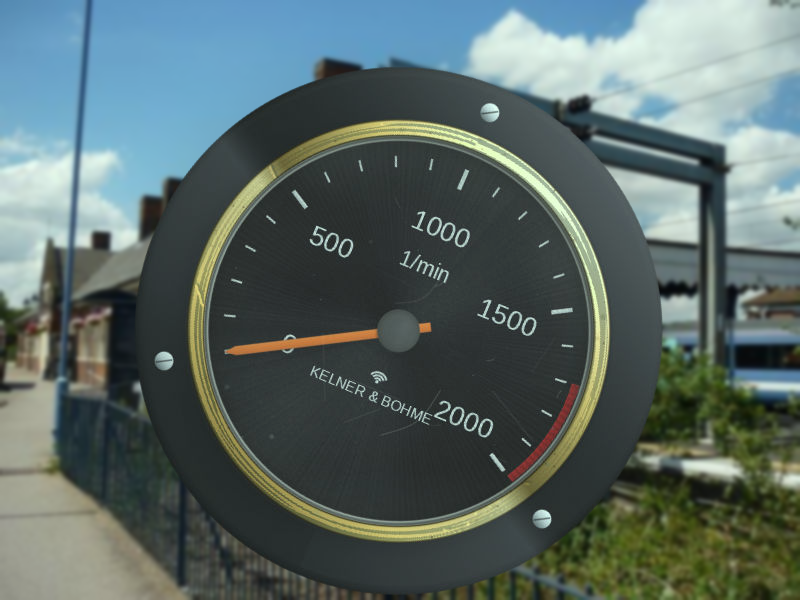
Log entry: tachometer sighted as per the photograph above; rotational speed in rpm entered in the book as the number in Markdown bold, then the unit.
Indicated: **0** rpm
